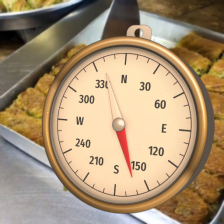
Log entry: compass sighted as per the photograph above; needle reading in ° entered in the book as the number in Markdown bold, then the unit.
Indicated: **160** °
